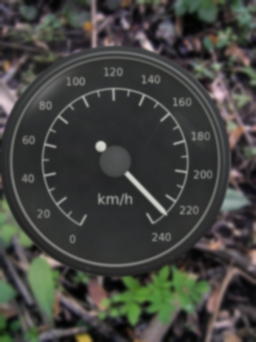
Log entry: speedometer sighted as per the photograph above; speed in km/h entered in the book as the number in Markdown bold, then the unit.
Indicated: **230** km/h
